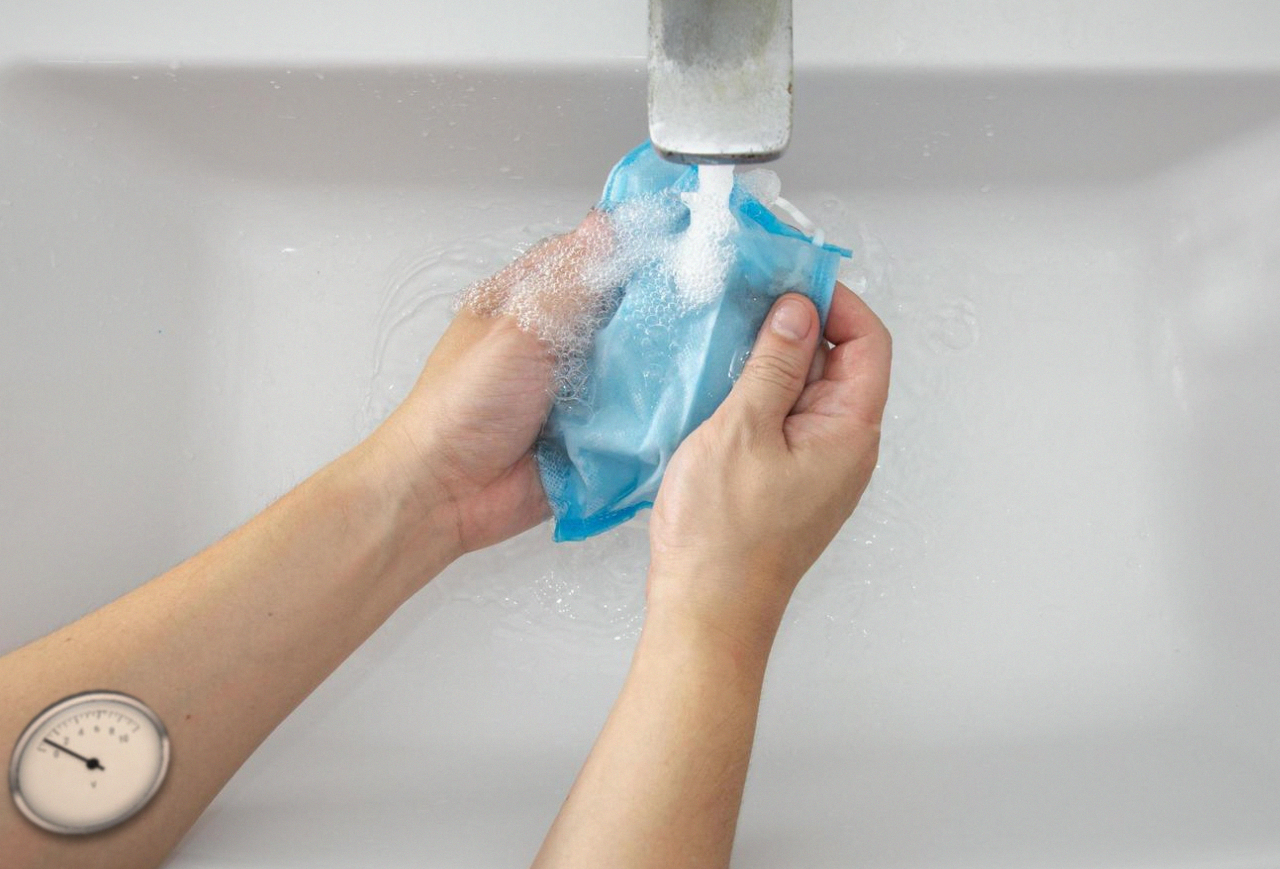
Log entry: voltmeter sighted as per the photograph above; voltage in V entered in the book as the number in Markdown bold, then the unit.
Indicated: **1** V
